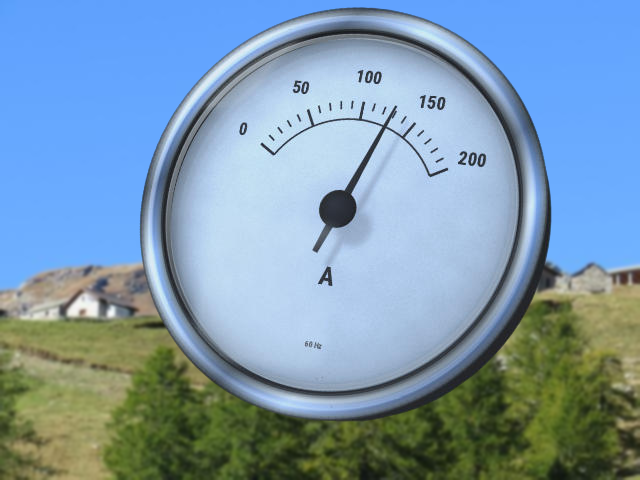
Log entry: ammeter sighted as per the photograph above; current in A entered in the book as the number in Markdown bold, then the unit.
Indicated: **130** A
